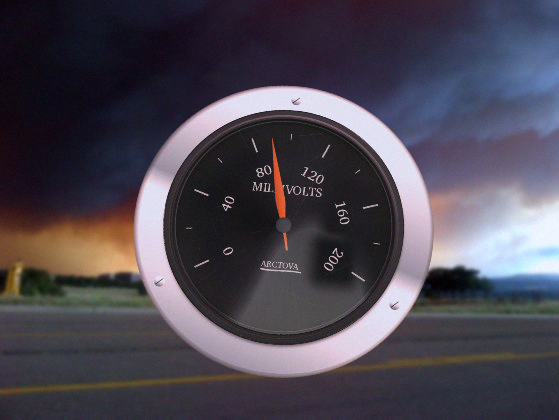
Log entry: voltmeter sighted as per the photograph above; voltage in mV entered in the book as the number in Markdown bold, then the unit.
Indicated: **90** mV
